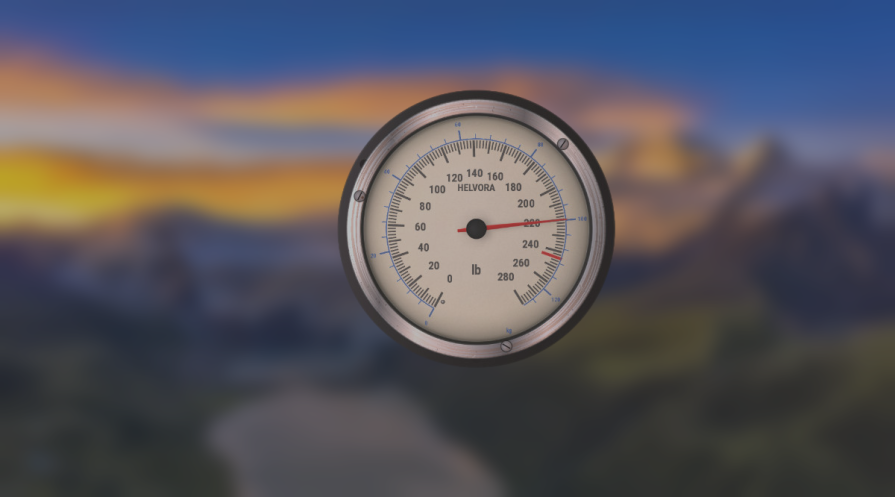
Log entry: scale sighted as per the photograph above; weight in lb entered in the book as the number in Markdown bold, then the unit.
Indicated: **220** lb
